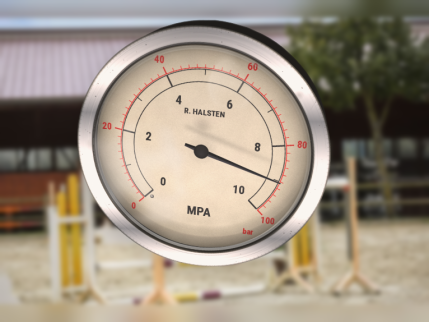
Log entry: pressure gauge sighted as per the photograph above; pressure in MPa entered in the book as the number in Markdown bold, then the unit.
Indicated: **9** MPa
